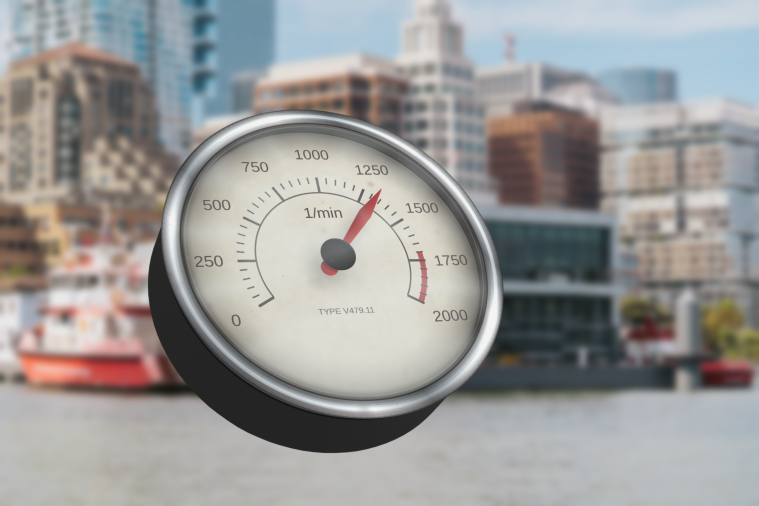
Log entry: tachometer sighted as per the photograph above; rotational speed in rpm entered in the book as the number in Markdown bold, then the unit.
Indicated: **1325** rpm
